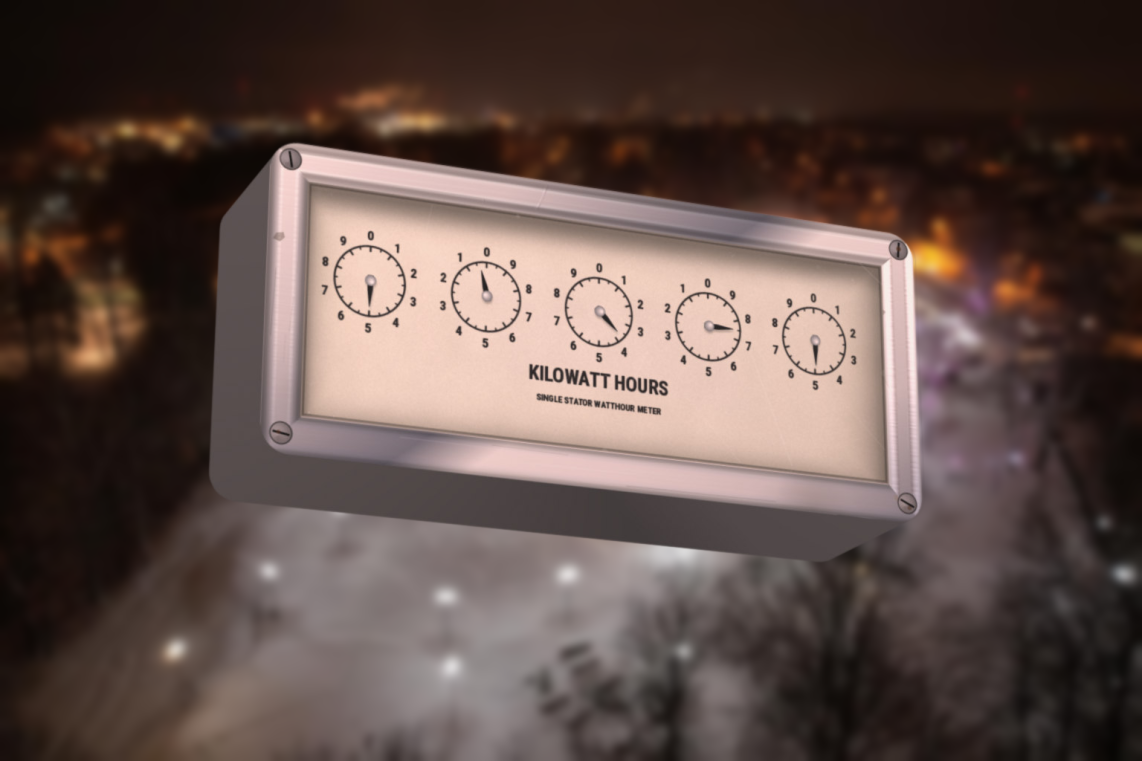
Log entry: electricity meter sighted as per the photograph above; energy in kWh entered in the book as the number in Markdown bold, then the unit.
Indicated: **50375** kWh
